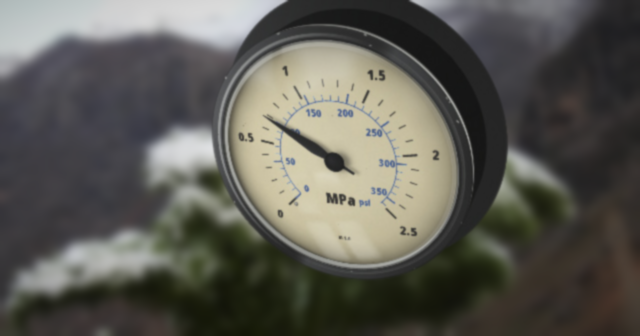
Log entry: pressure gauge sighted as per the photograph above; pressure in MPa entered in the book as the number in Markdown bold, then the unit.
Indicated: **0.7** MPa
